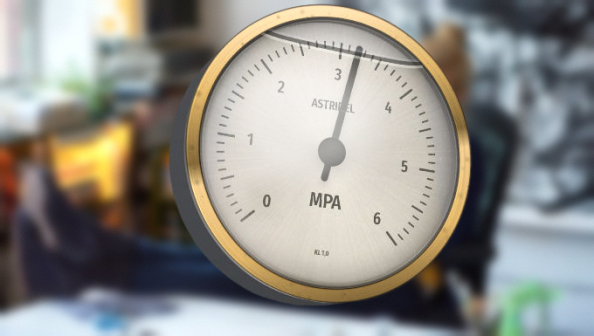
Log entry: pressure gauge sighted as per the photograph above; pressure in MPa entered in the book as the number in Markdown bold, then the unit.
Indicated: **3.2** MPa
